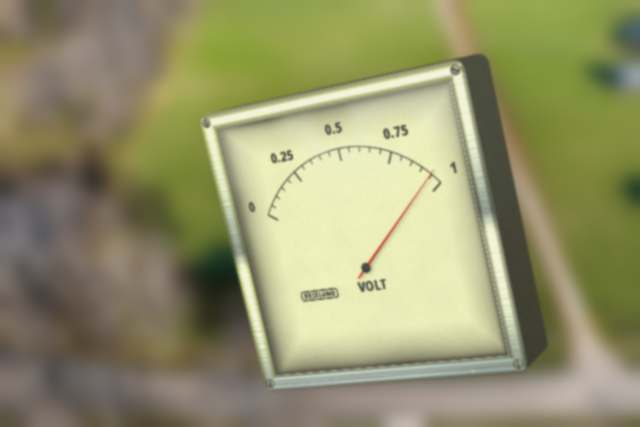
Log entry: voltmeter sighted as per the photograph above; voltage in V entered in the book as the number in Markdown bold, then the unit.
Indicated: **0.95** V
